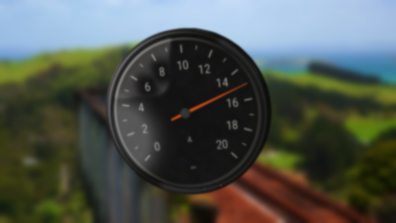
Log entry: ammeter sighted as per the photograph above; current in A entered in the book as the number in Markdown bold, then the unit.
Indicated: **15** A
